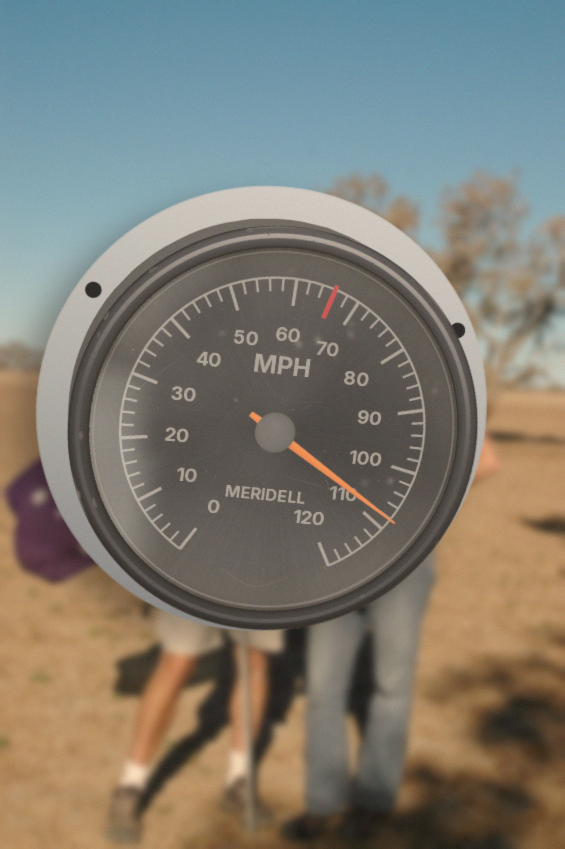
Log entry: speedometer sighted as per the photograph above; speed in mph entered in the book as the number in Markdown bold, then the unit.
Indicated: **108** mph
